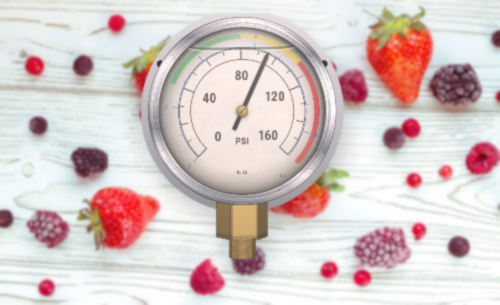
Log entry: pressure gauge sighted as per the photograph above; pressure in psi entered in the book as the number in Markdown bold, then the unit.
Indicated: **95** psi
